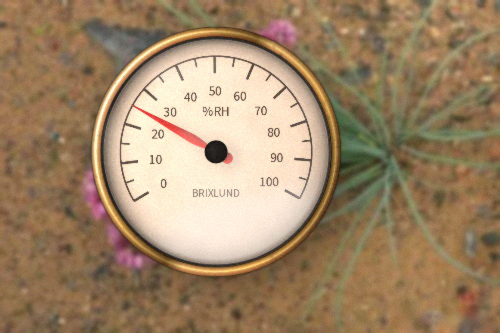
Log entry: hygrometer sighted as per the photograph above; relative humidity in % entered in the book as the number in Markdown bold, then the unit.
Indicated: **25** %
